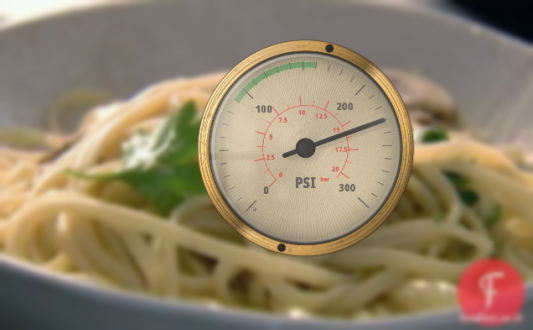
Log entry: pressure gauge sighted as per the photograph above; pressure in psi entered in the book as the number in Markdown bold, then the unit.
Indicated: **230** psi
